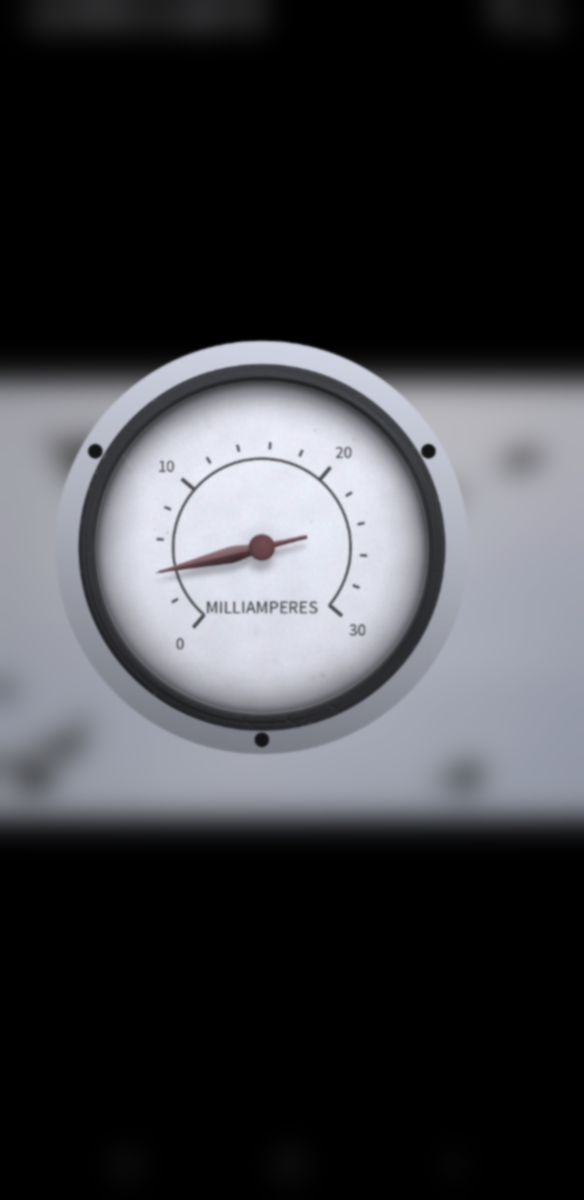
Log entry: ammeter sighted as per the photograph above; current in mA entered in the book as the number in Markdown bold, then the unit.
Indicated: **4** mA
